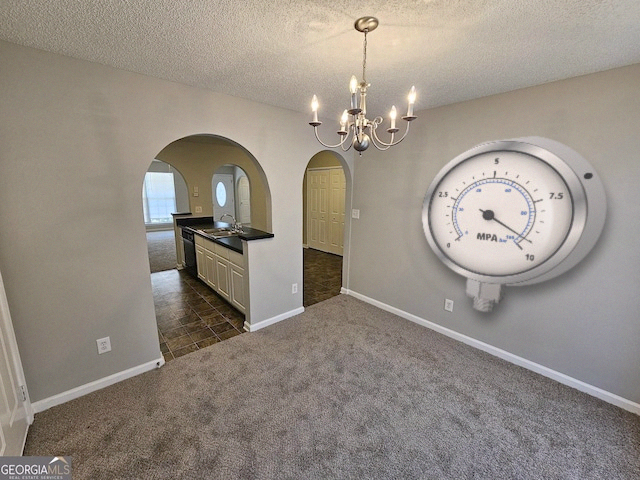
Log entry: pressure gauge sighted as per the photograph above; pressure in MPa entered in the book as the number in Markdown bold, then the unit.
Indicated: **9.5** MPa
